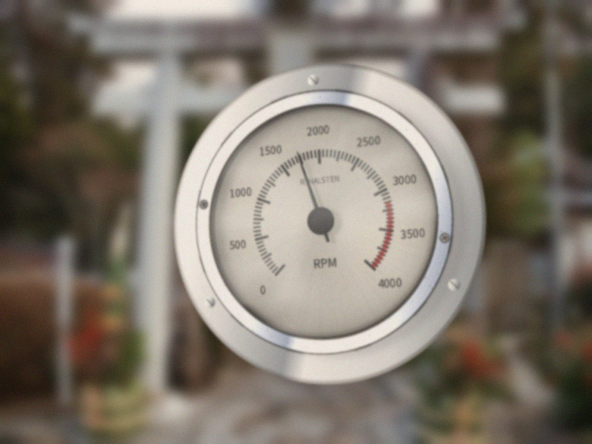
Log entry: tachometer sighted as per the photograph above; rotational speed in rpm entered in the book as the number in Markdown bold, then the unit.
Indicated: **1750** rpm
